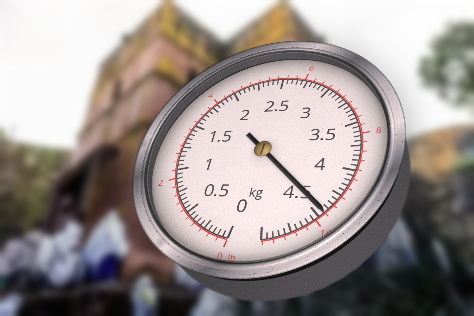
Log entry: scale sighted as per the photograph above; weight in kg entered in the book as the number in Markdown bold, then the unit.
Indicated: **4.45** kg
